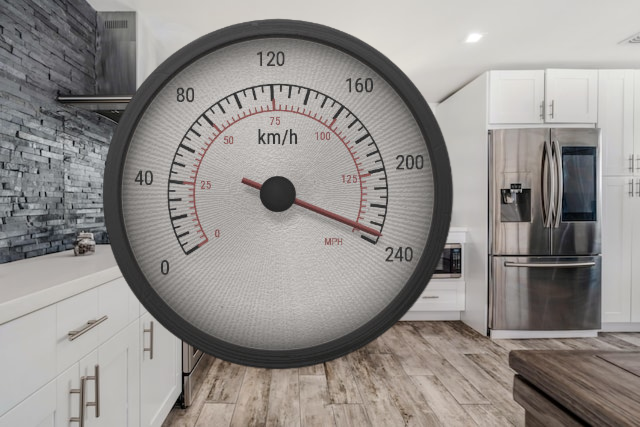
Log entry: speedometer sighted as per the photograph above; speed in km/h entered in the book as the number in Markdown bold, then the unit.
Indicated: **235** km/h
